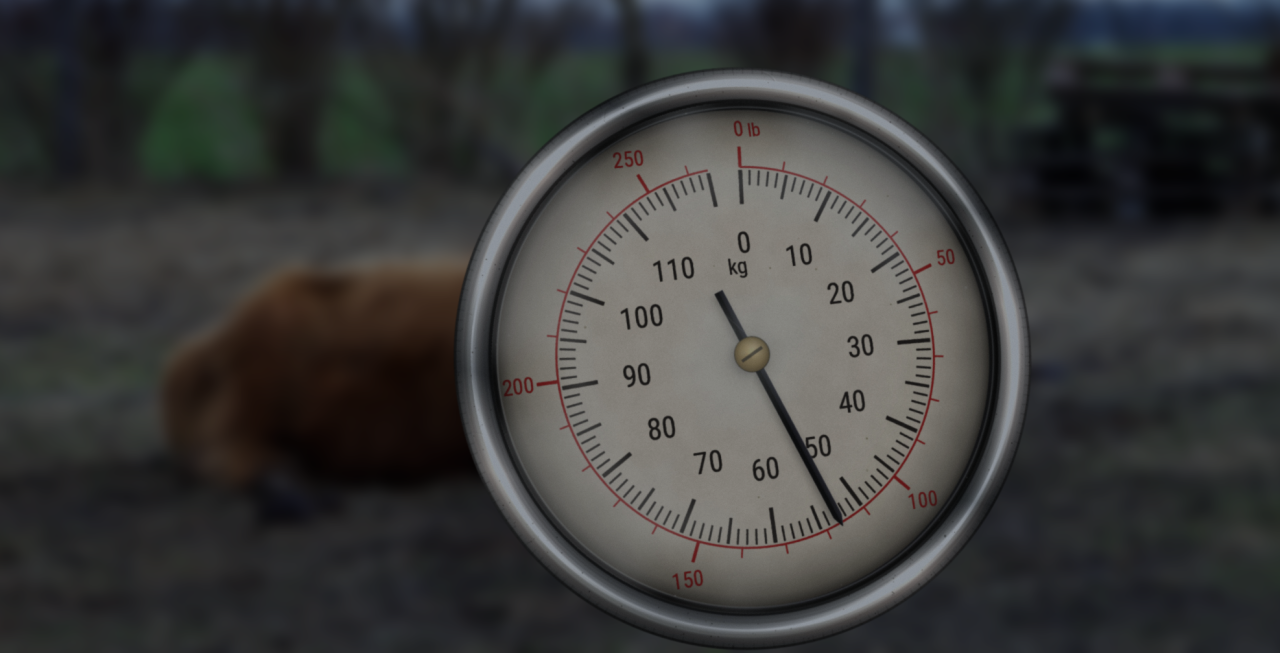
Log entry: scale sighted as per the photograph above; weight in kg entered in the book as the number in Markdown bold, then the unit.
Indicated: **53** kg
